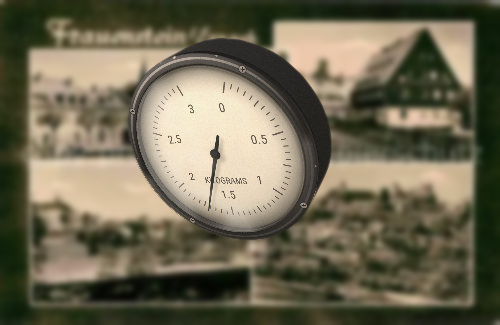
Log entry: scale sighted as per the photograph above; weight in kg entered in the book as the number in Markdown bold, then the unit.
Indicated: **1.7** kg
